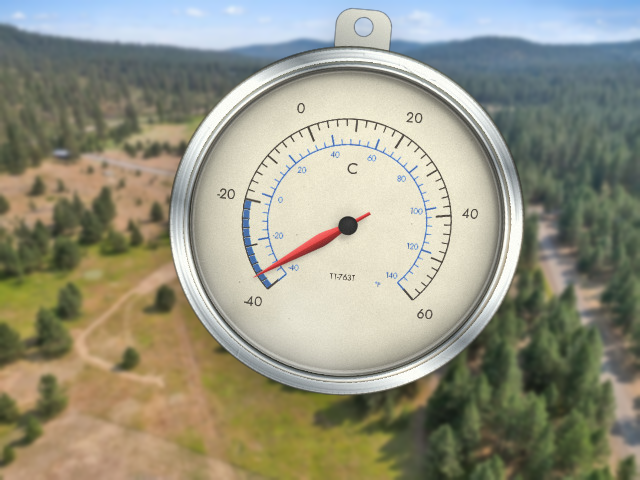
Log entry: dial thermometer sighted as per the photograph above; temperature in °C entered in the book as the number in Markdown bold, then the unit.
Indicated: **-36** °C
